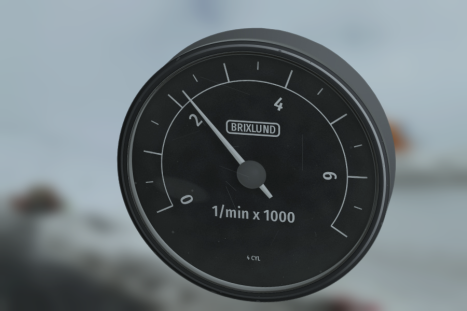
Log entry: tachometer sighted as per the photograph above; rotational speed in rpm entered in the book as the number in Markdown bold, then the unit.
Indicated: **2250** rpm
